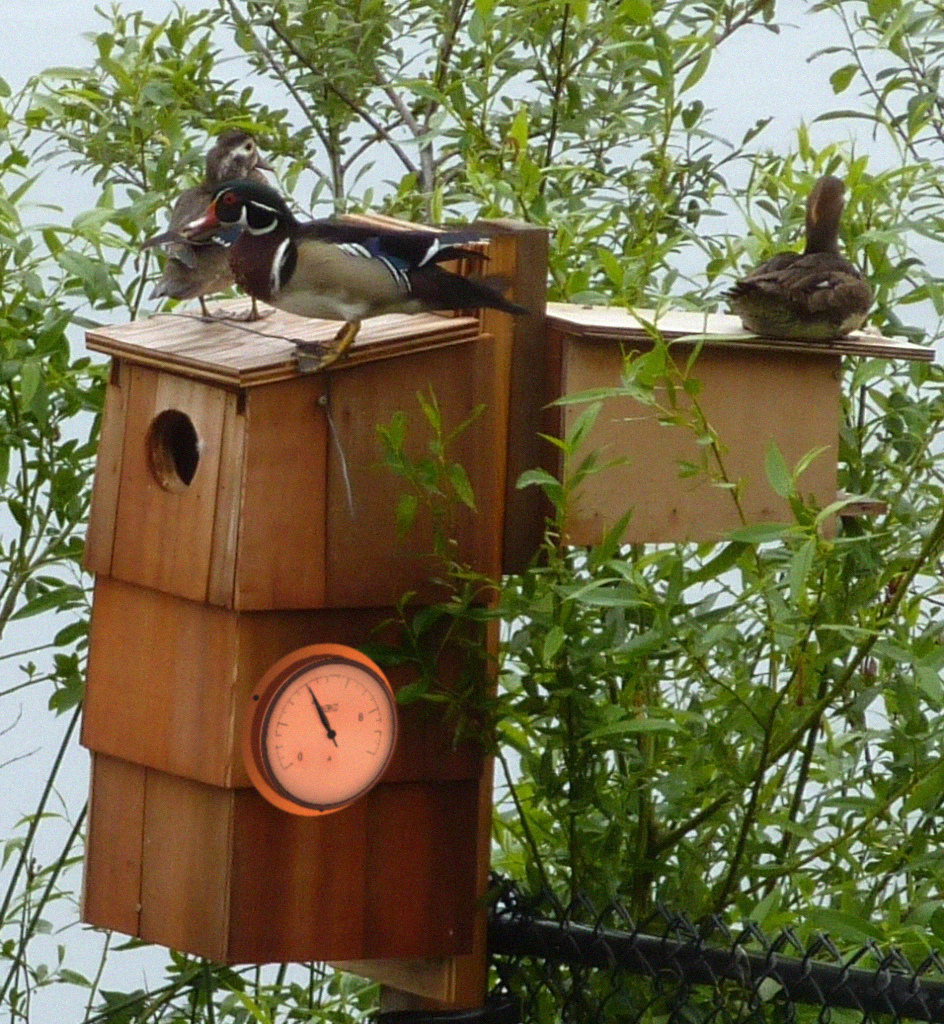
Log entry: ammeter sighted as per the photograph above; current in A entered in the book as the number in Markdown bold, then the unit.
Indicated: **4** A
